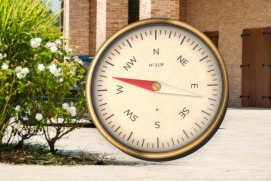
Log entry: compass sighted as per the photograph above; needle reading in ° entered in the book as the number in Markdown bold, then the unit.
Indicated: **285** °
